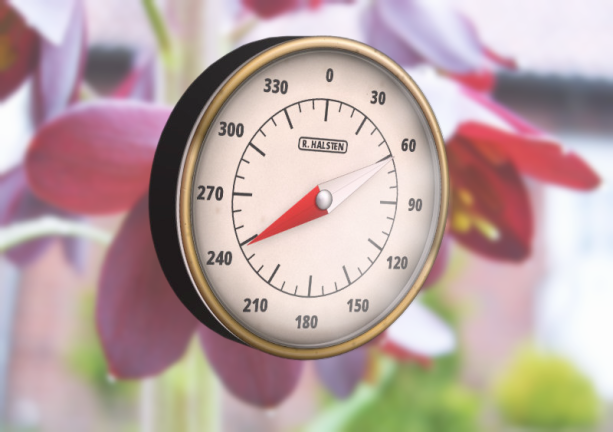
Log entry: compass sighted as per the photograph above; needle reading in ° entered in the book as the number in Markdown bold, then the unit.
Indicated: **240** °
